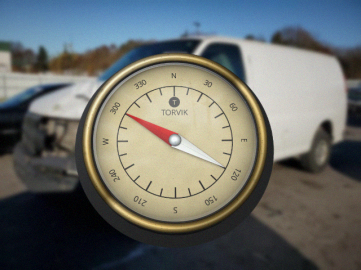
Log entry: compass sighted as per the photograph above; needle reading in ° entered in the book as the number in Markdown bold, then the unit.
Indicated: **300** °
